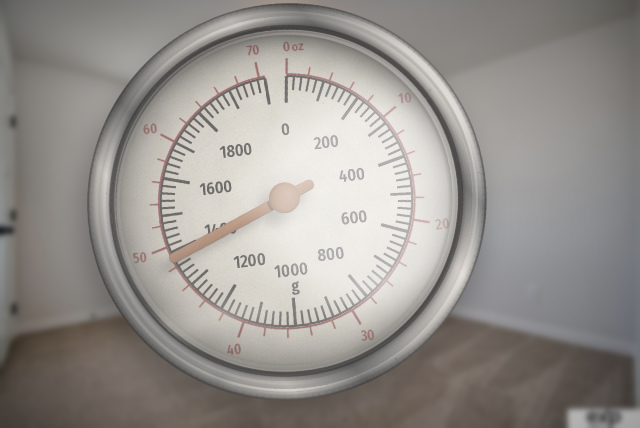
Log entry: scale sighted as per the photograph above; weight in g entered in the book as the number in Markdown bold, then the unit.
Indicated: **1380** g
